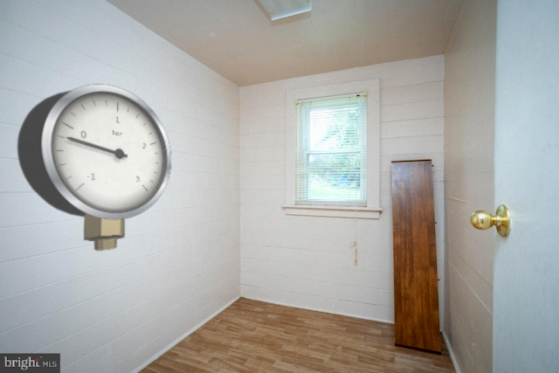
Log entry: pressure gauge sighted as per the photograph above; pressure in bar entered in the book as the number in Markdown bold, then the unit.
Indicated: **-0.2** bar
